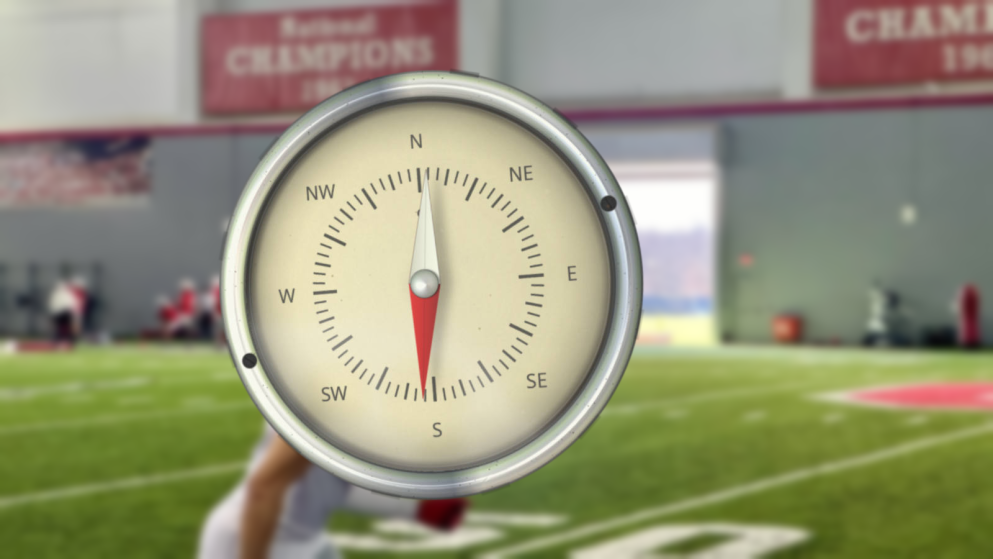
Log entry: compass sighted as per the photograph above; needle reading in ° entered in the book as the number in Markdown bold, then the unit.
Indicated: **185** °
